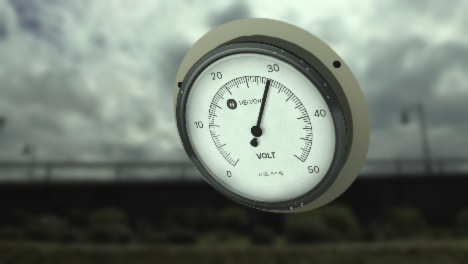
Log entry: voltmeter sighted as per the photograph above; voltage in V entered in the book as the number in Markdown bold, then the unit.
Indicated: **30** V
